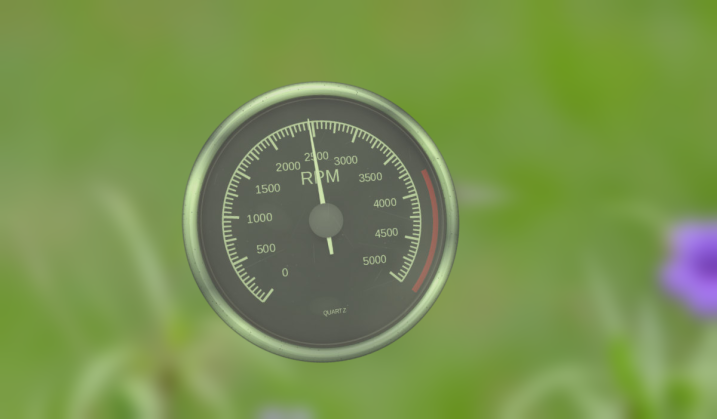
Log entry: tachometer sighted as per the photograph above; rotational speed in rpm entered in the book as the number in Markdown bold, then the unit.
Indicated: **2450** rpm
